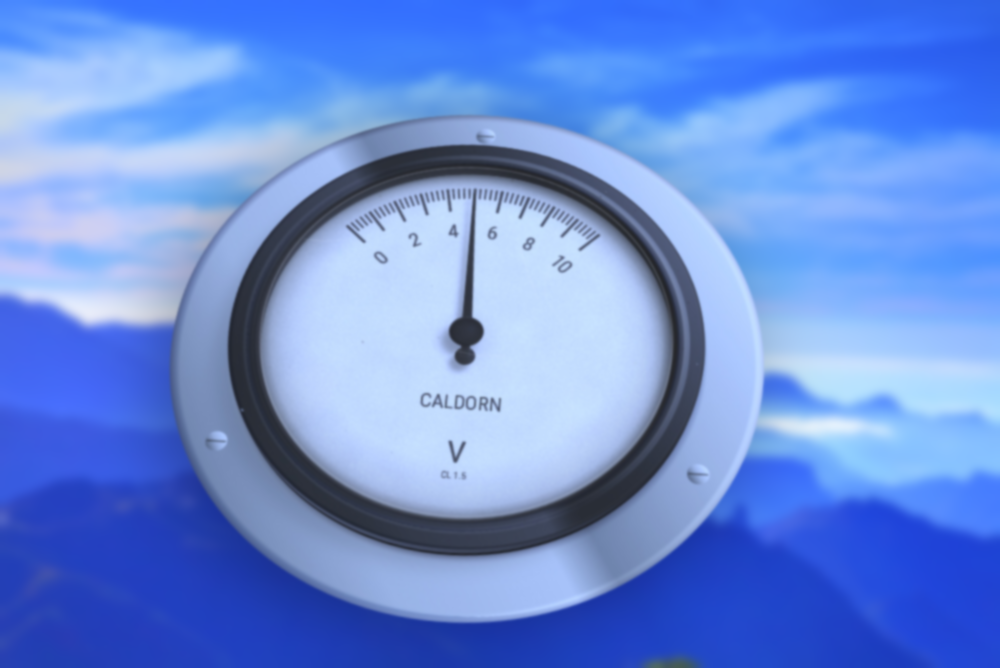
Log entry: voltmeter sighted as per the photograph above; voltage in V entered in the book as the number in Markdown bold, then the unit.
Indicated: **5** V
